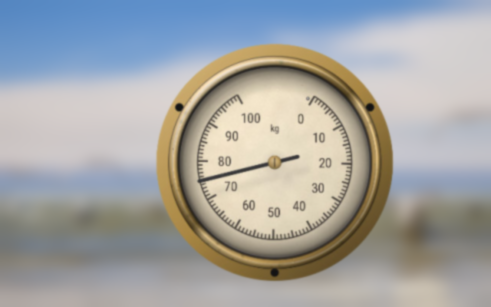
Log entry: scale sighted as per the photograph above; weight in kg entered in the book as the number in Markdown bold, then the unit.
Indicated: **75** kg
